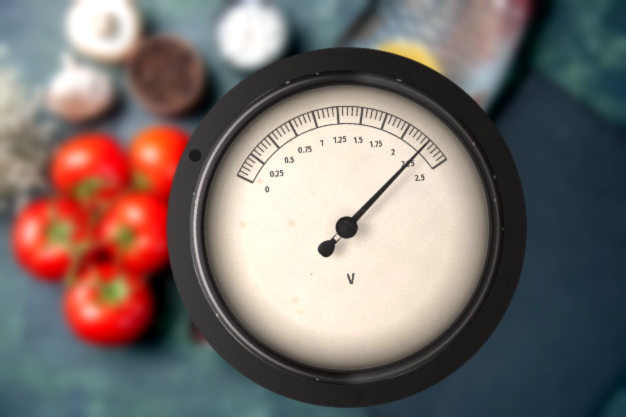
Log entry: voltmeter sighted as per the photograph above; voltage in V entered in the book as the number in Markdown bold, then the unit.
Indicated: **2.25** V
